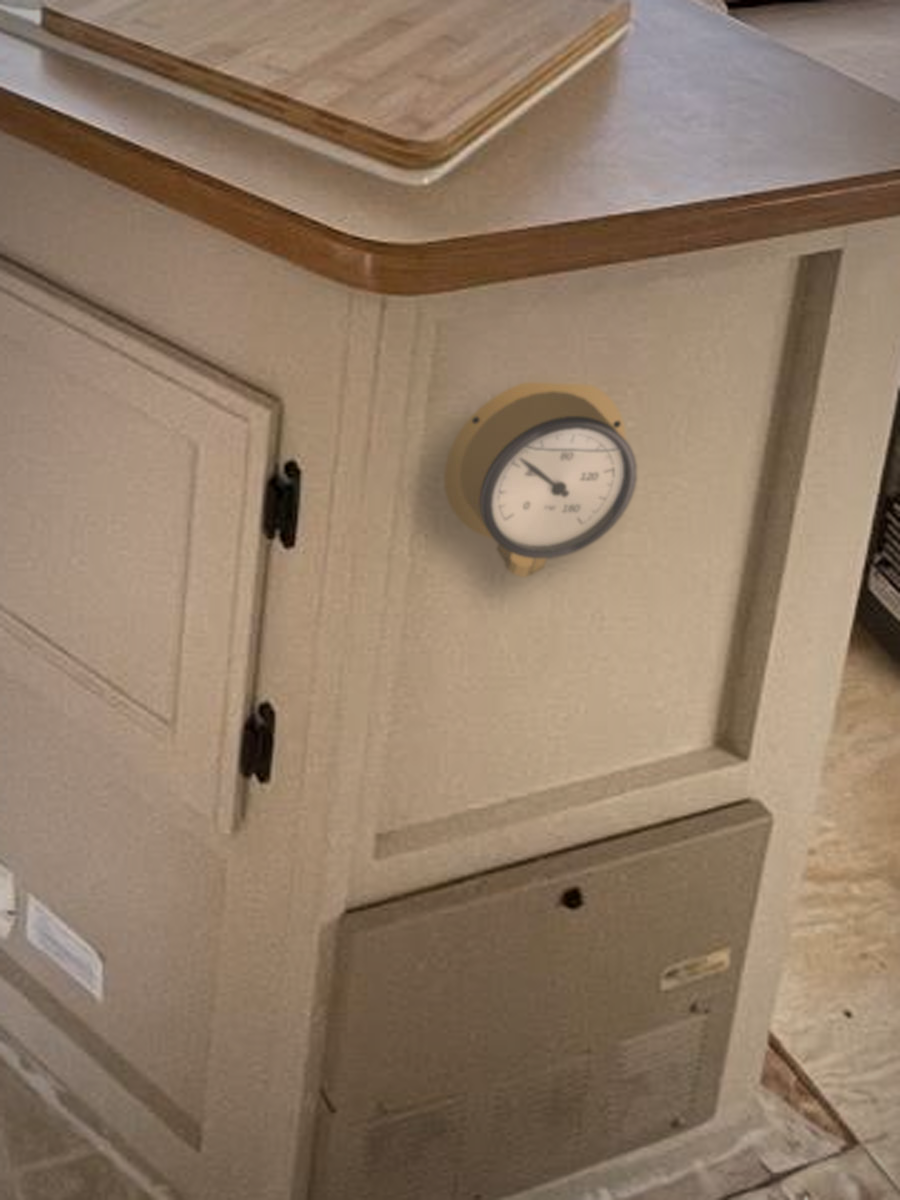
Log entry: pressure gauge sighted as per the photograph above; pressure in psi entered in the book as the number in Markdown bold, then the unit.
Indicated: **45** psi
